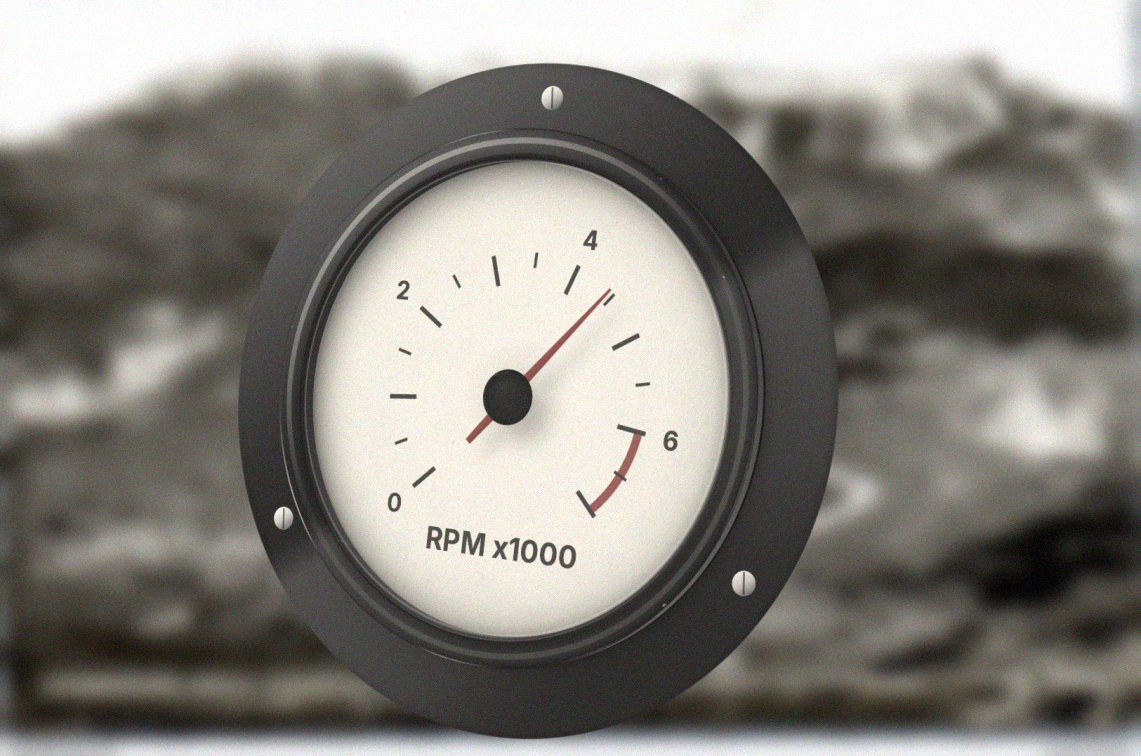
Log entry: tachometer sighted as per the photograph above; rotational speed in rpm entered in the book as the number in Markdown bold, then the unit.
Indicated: **4500** rpm
